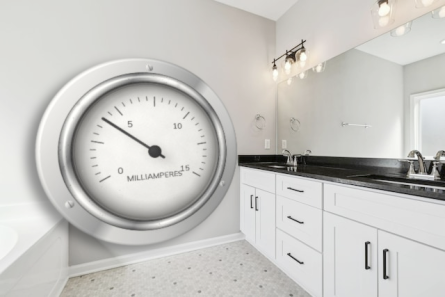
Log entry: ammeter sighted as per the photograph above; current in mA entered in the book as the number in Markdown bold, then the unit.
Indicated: **4** mA
